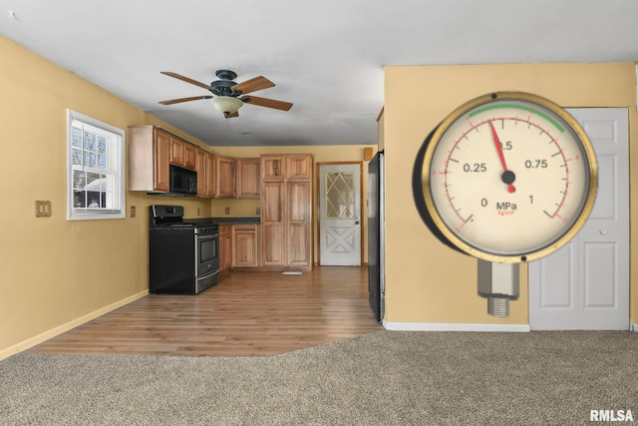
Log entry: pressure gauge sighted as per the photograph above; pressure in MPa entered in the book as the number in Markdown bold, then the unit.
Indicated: **0.45** MPa
